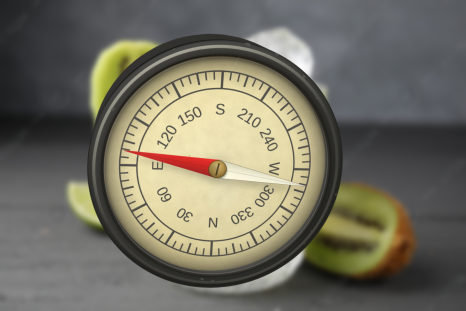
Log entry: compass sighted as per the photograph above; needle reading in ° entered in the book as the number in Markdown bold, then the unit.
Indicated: **100** °
